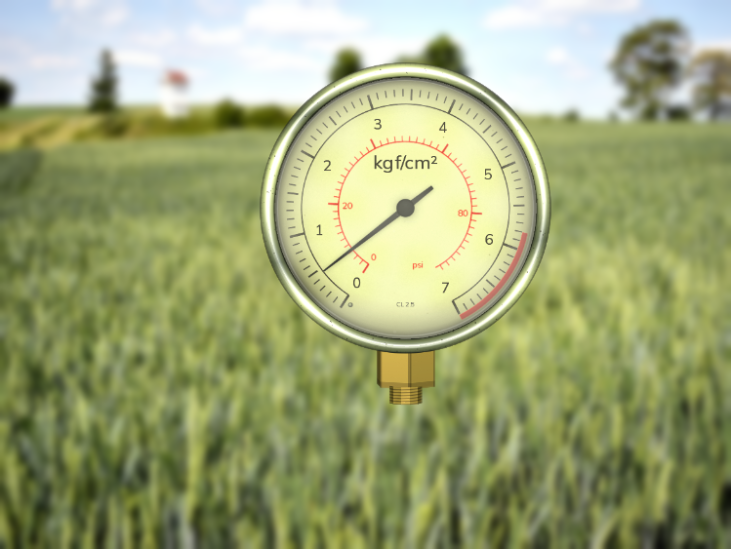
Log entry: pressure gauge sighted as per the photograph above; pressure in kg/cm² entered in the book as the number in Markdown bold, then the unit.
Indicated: **0.45** kg/cm²
